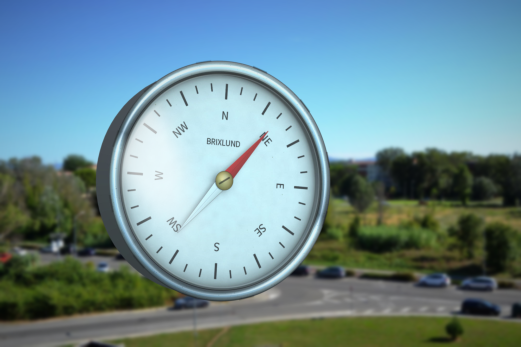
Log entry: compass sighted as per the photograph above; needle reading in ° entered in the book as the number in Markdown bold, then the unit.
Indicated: **40** °
